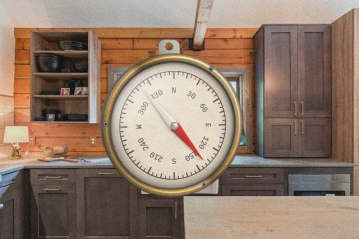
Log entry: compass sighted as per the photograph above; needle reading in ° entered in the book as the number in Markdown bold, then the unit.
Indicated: **140** °
